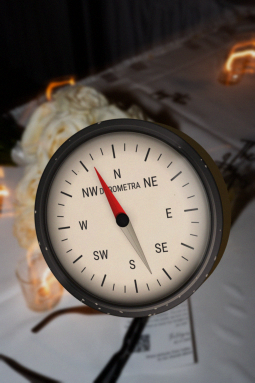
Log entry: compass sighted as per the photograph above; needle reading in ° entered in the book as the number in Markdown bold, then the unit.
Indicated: **340** °
